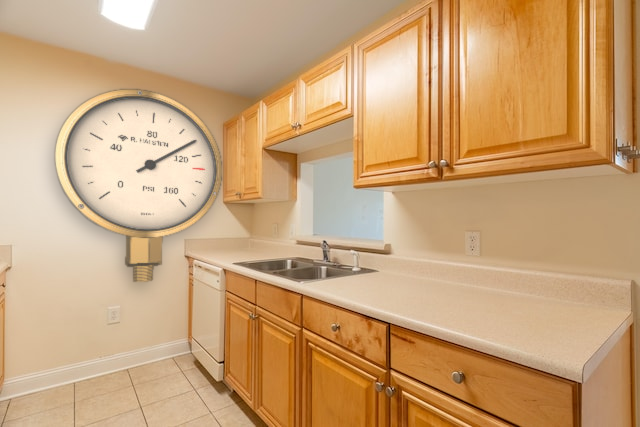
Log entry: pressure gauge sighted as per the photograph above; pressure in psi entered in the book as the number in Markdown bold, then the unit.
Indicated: **110** psi
